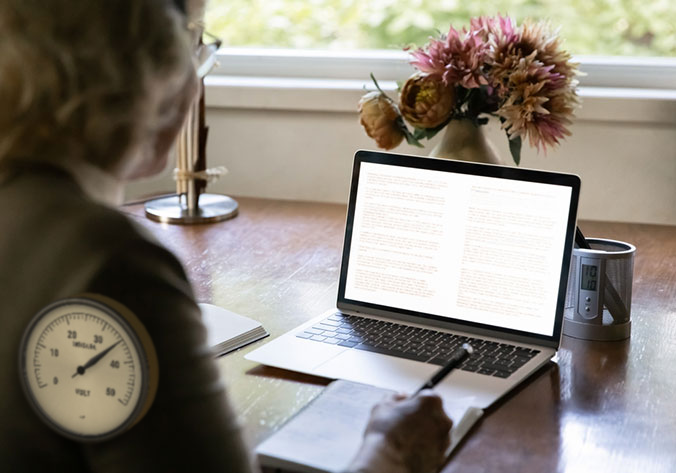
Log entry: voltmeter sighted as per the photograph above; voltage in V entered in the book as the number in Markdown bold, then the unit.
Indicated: **35** V
